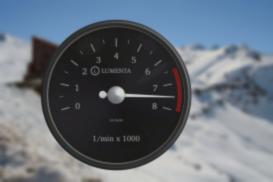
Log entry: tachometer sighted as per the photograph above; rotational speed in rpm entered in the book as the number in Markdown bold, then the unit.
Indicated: **7500** rpm
